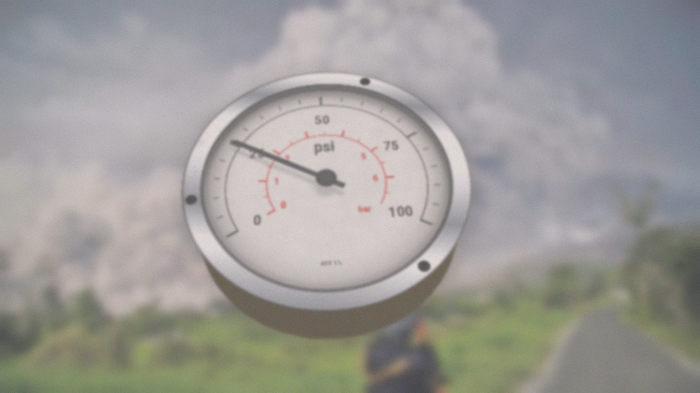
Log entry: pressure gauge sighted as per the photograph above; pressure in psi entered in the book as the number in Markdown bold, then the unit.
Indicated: **25** psi
